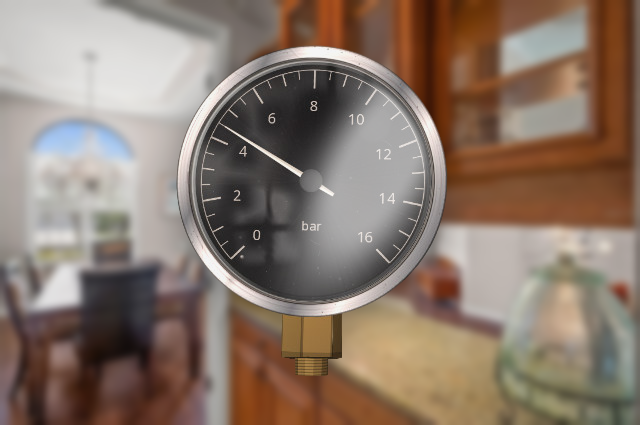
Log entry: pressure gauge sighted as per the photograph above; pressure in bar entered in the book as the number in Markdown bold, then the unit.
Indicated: **4.5** bar
